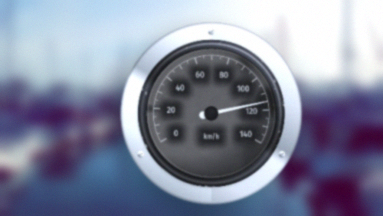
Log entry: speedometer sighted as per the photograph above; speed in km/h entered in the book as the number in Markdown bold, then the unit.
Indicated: **115** km/h
